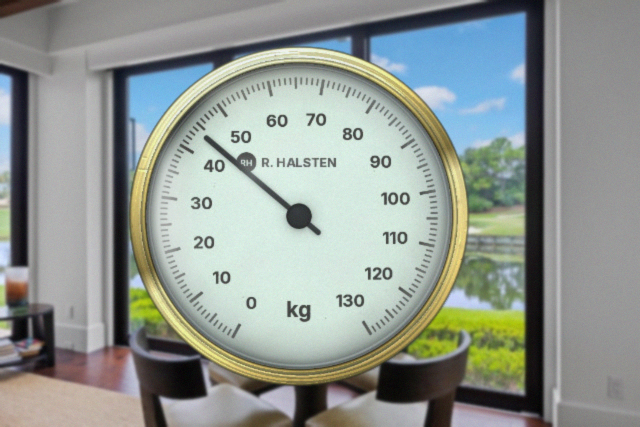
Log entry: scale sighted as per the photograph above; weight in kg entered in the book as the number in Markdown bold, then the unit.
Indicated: **44** kg
